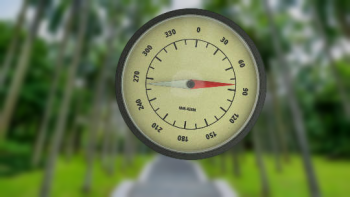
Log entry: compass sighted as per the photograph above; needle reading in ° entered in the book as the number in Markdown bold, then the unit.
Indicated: **82.5** °
